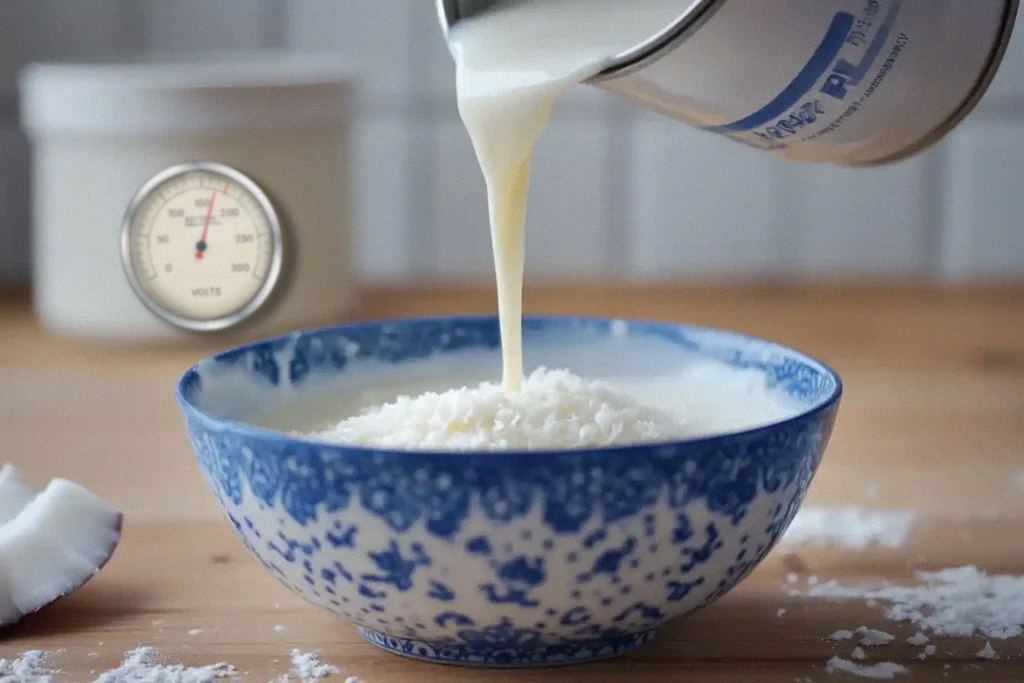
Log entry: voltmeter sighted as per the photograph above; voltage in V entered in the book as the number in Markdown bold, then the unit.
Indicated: **170** V
